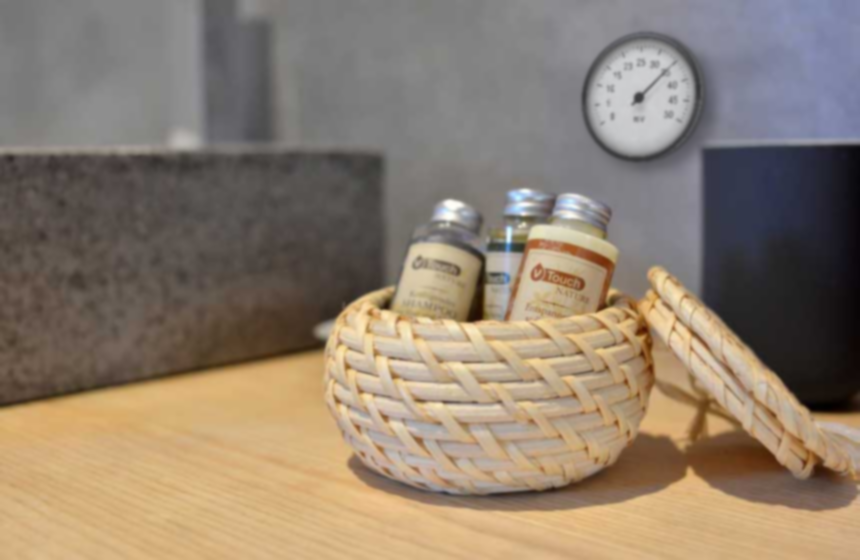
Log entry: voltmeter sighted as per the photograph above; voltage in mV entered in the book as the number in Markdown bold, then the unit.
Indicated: **35** mV
